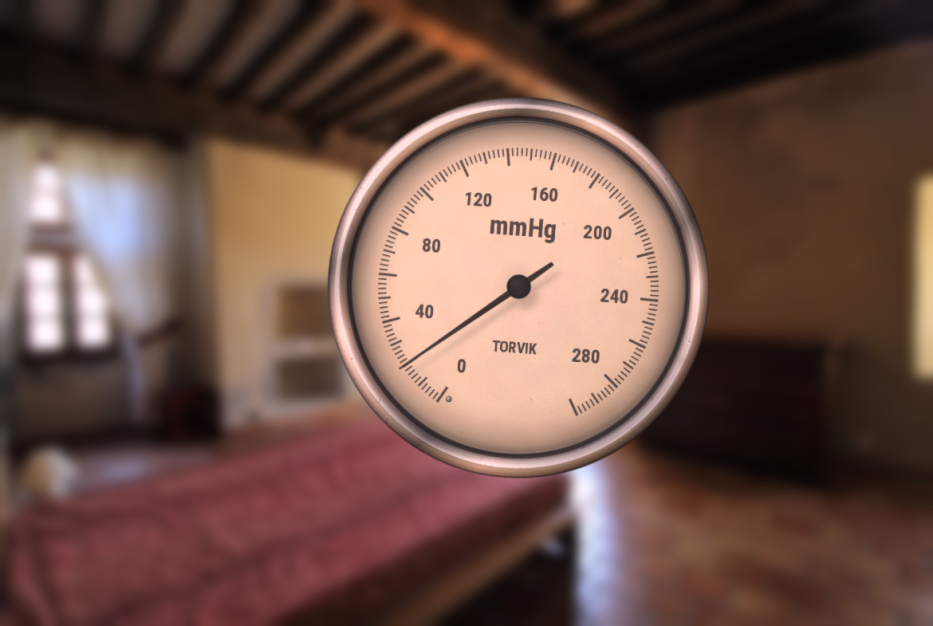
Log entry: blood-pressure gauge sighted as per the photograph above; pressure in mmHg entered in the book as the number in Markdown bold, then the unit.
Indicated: **20** mmHg
